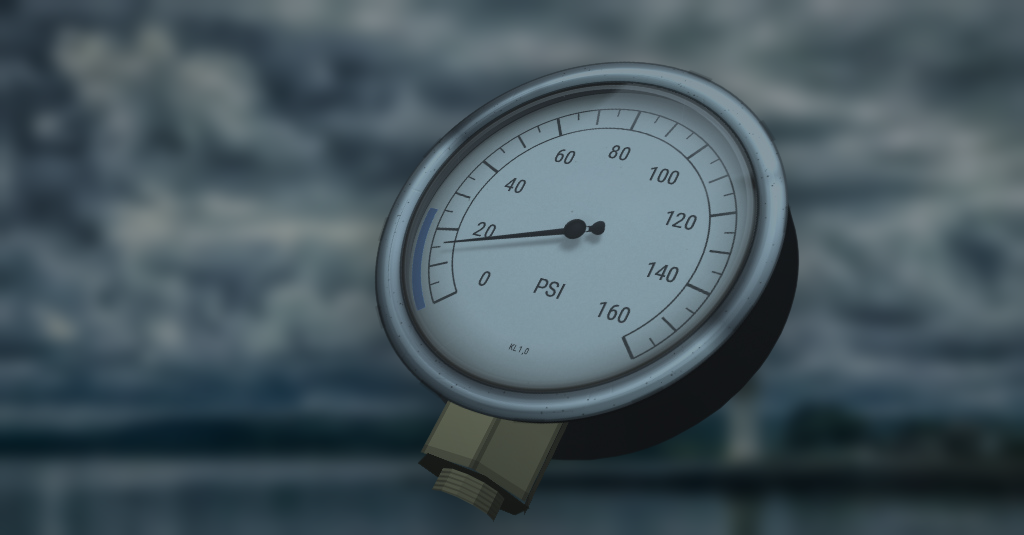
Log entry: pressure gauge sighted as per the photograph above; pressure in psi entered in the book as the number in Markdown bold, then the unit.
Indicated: **15** psi
